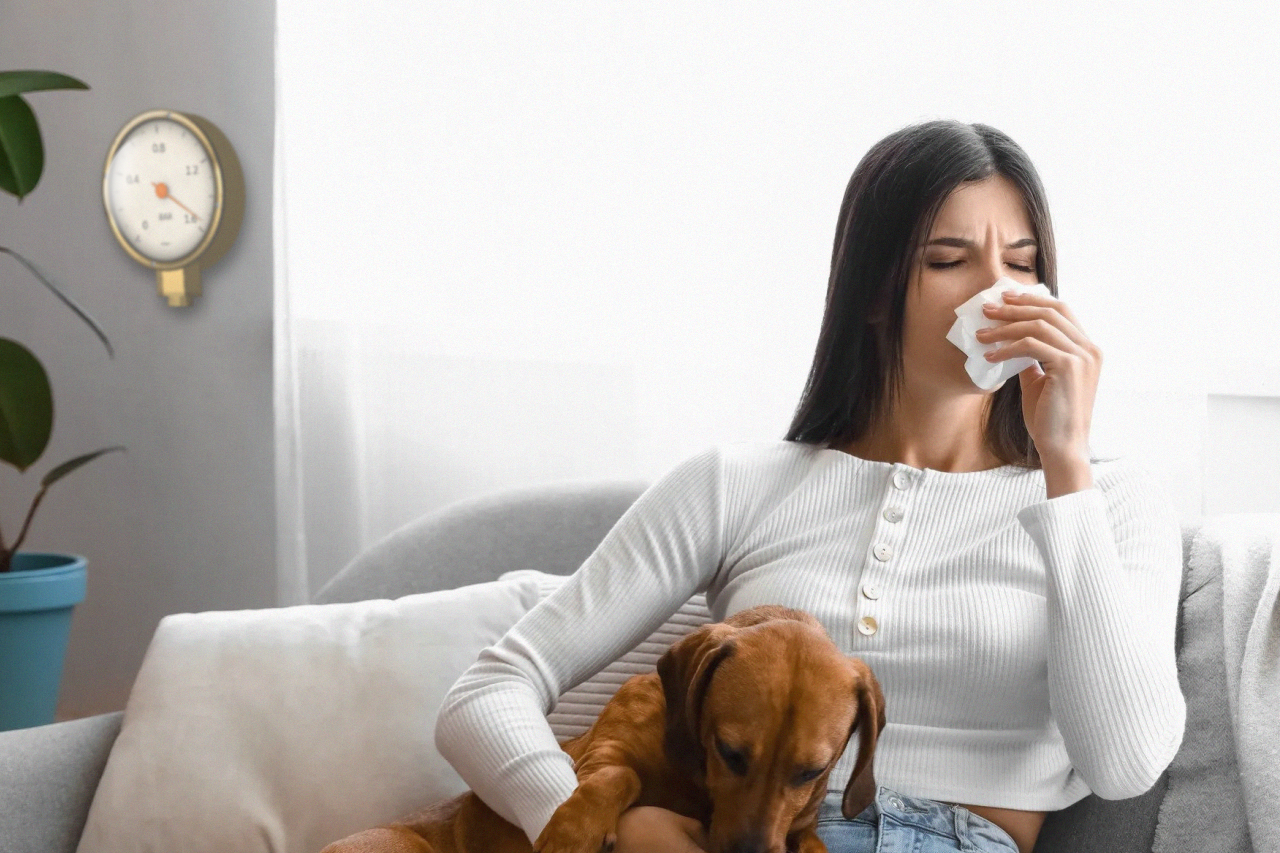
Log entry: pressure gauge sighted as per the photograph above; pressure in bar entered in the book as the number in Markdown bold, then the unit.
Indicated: **1.55** bar
